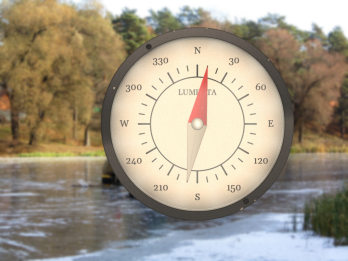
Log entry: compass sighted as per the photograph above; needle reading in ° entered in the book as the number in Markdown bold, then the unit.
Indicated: **10** °
